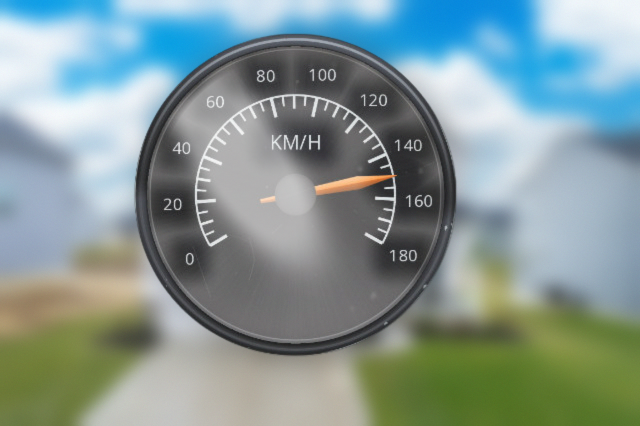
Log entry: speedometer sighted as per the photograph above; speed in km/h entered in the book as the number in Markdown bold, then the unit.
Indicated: **150** km/h
